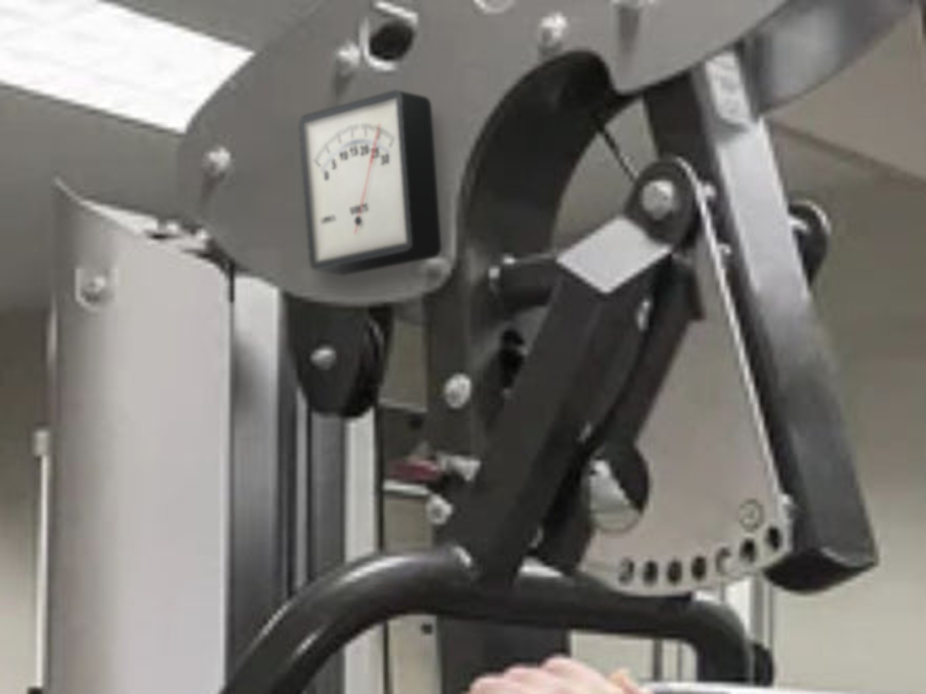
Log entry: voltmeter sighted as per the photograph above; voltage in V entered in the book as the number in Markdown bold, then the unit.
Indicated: **25** V
